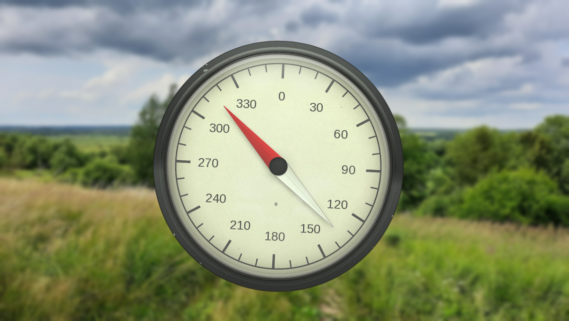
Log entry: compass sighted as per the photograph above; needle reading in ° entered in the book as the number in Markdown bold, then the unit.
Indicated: **315** °
